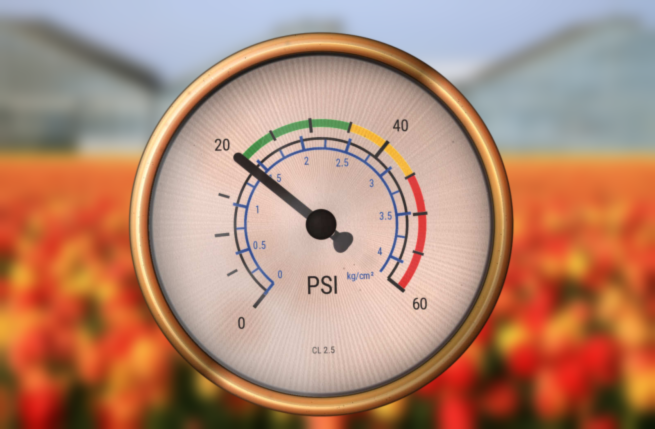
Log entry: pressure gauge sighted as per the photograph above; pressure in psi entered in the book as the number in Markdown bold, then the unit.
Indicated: **20** psi
